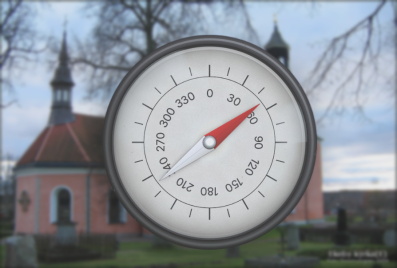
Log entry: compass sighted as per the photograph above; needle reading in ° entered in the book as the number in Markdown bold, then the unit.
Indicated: **52.5** °
